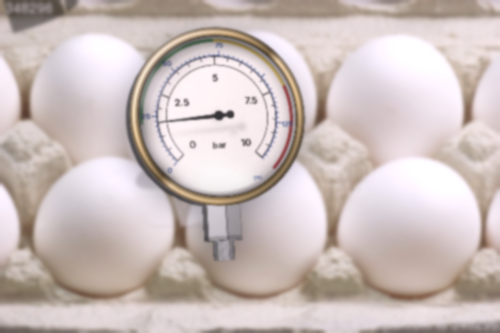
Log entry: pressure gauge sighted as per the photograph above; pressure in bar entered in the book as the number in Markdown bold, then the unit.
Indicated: **1.5** bar
